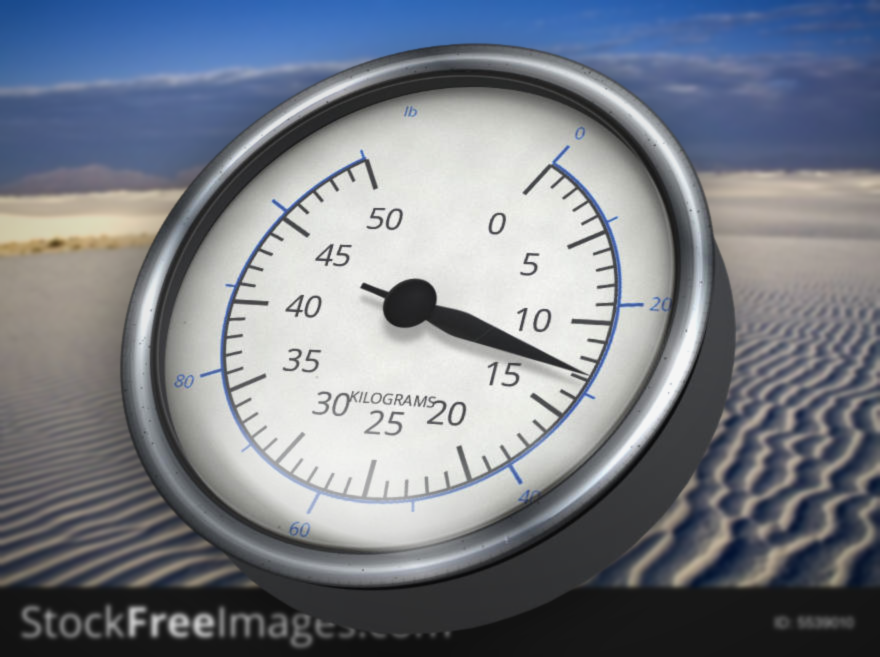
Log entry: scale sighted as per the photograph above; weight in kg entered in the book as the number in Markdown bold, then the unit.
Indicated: **13** kg
